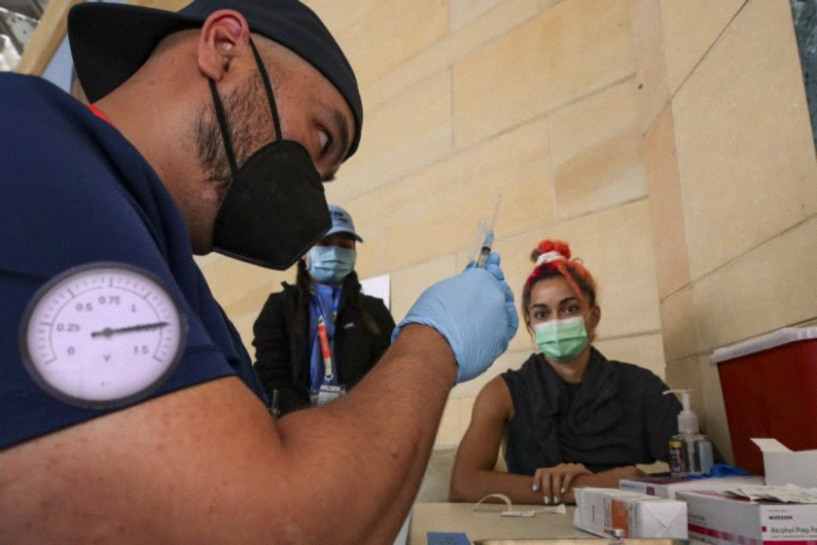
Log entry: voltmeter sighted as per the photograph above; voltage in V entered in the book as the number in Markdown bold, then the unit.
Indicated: **1.25** V
